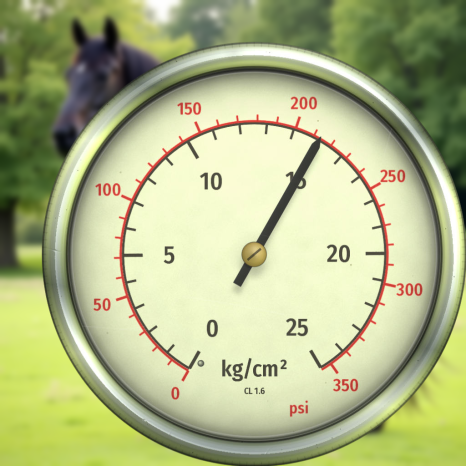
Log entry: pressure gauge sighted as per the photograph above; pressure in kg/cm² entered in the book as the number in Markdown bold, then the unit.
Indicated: **15** kg/cm²
